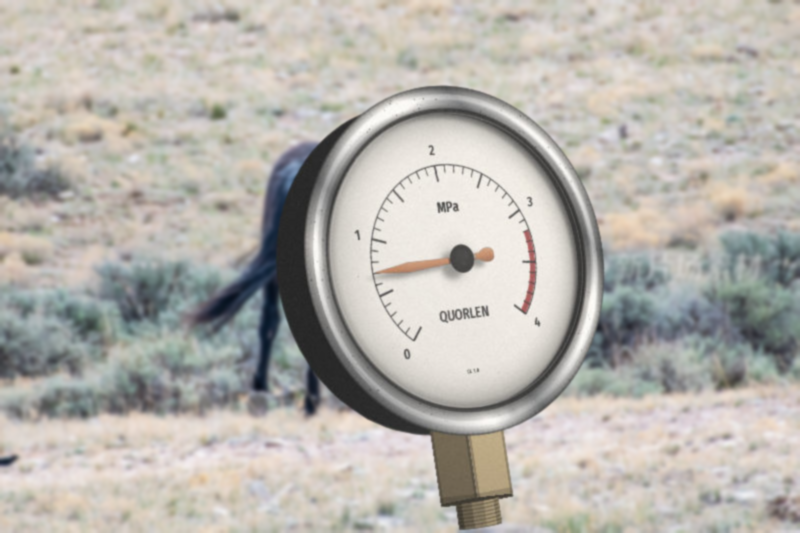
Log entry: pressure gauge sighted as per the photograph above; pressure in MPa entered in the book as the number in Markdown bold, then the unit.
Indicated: **0.7** MPa
